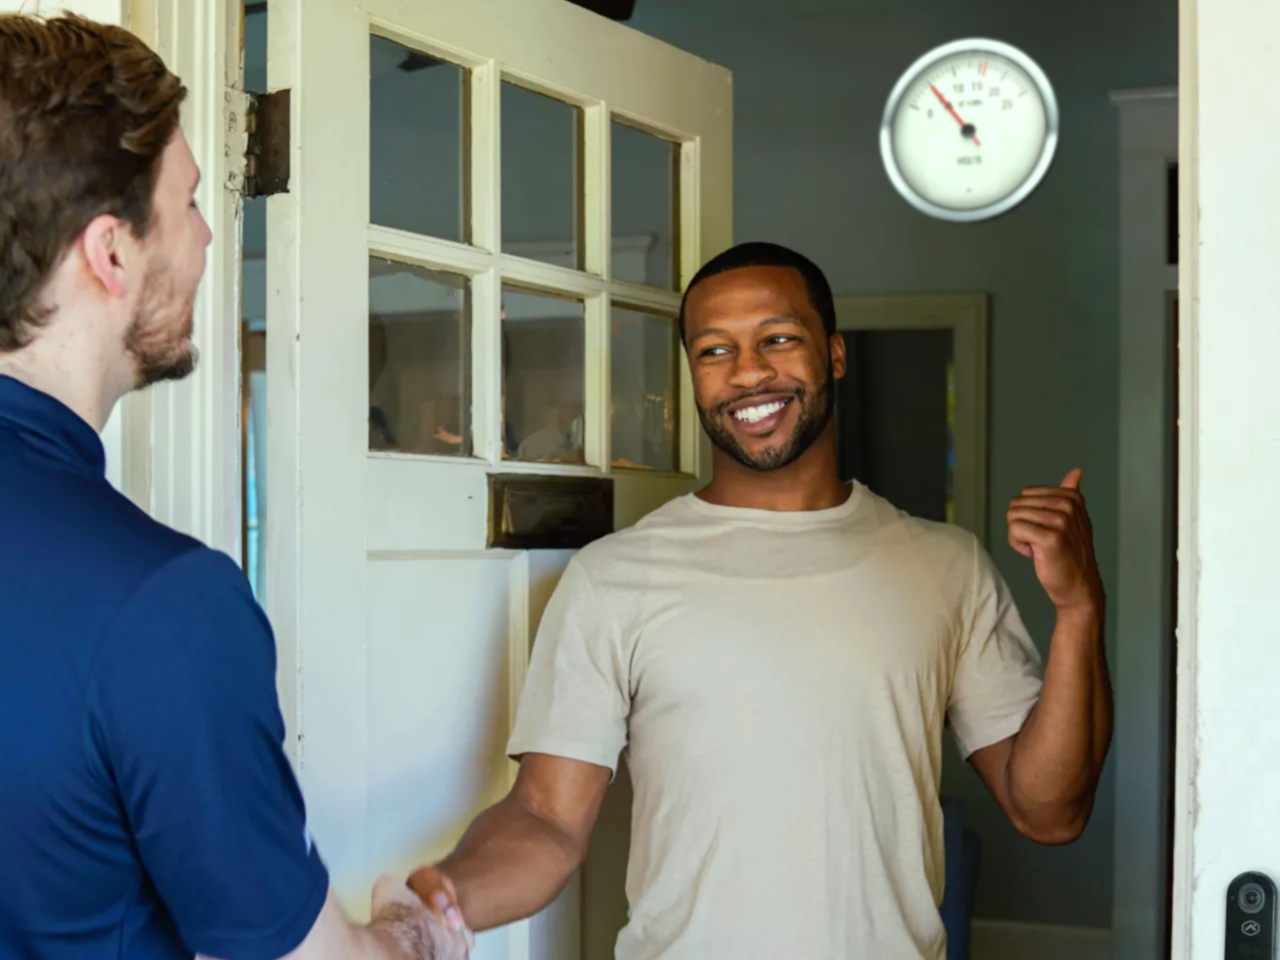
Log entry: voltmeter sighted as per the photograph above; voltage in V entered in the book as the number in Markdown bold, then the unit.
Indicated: **5** V
